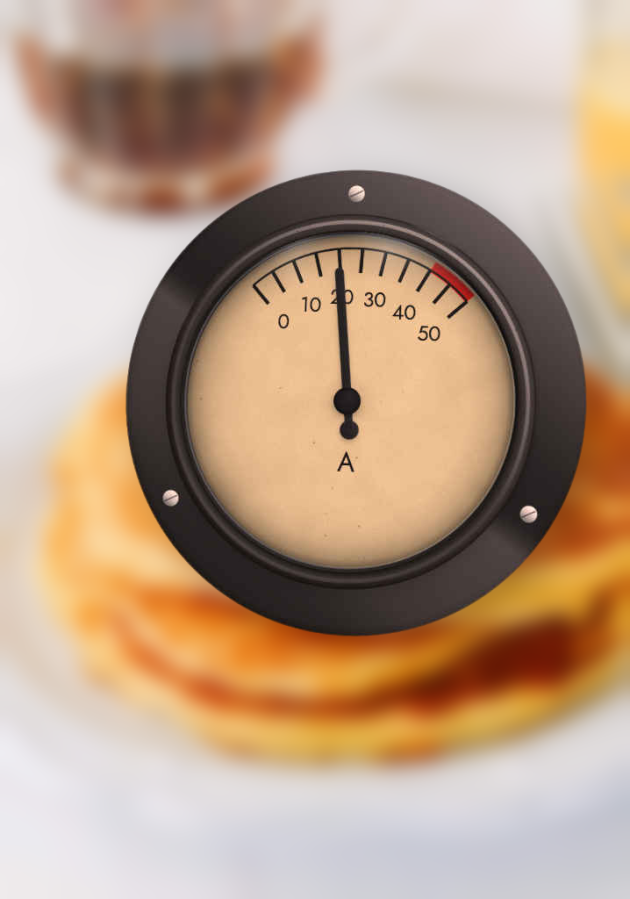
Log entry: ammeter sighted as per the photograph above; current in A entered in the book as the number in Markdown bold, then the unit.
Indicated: **20** A
